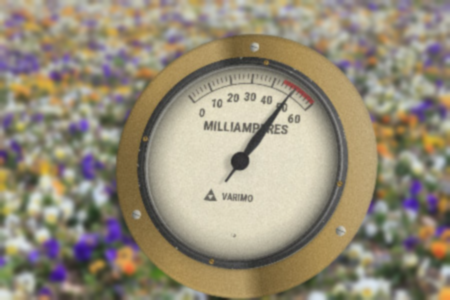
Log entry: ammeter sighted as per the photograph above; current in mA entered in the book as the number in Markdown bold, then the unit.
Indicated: **50** mA
